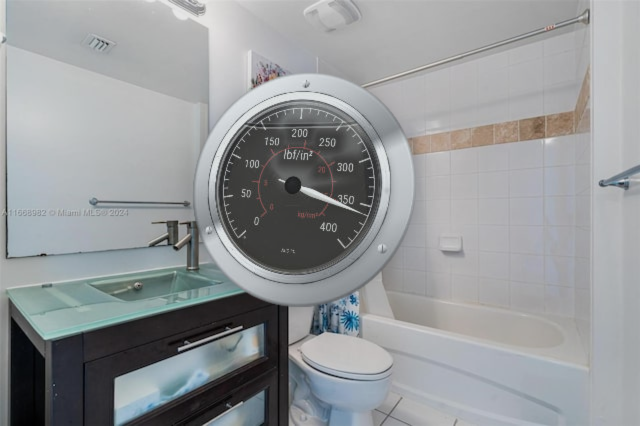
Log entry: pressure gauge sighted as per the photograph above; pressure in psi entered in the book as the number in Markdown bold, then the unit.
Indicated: **360** psi
